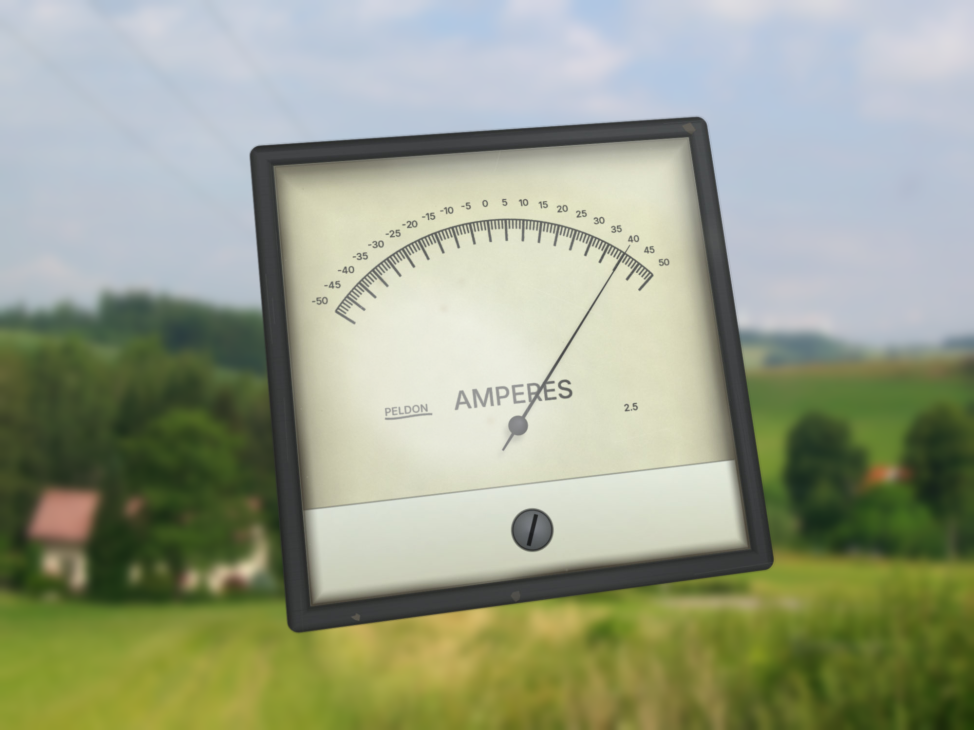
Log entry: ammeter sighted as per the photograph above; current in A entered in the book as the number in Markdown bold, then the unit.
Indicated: **40** A
